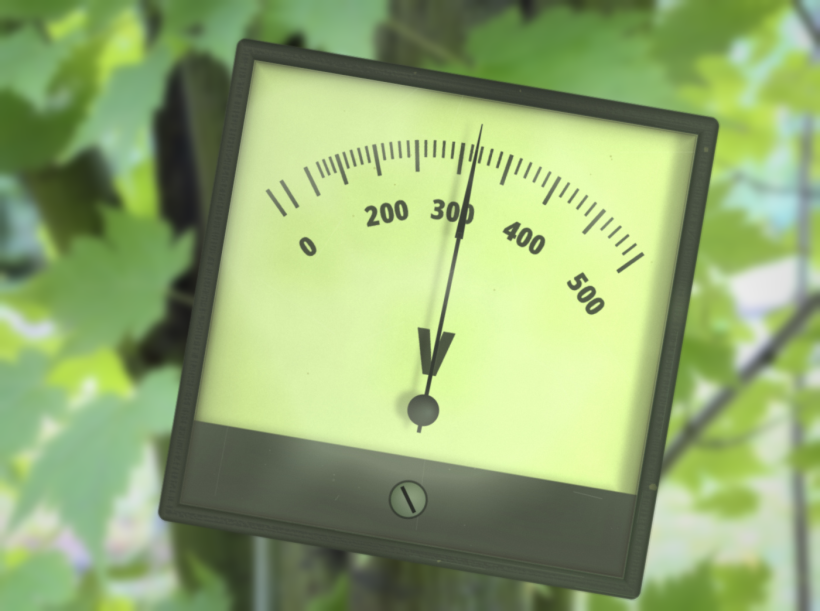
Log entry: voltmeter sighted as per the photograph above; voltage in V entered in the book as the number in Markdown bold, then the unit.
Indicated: **315** V
